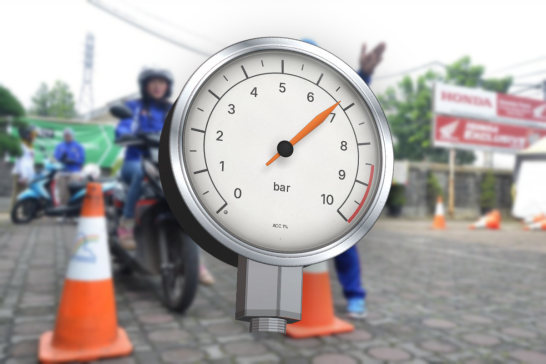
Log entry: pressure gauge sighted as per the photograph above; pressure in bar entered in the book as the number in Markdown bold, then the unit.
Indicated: **6.75** bar
